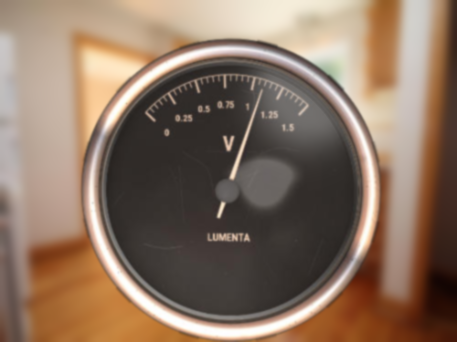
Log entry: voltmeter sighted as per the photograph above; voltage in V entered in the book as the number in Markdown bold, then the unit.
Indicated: **1.1** V
